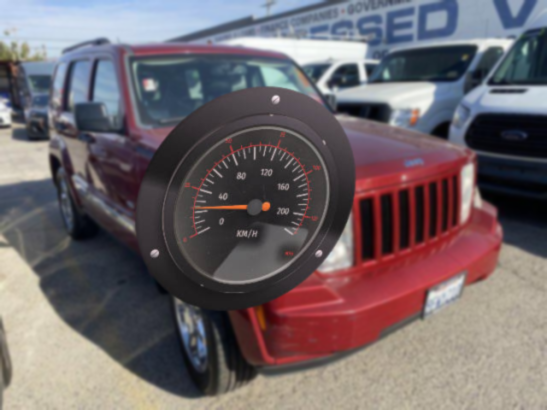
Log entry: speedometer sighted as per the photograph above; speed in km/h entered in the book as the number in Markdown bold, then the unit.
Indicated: **25** km/h
